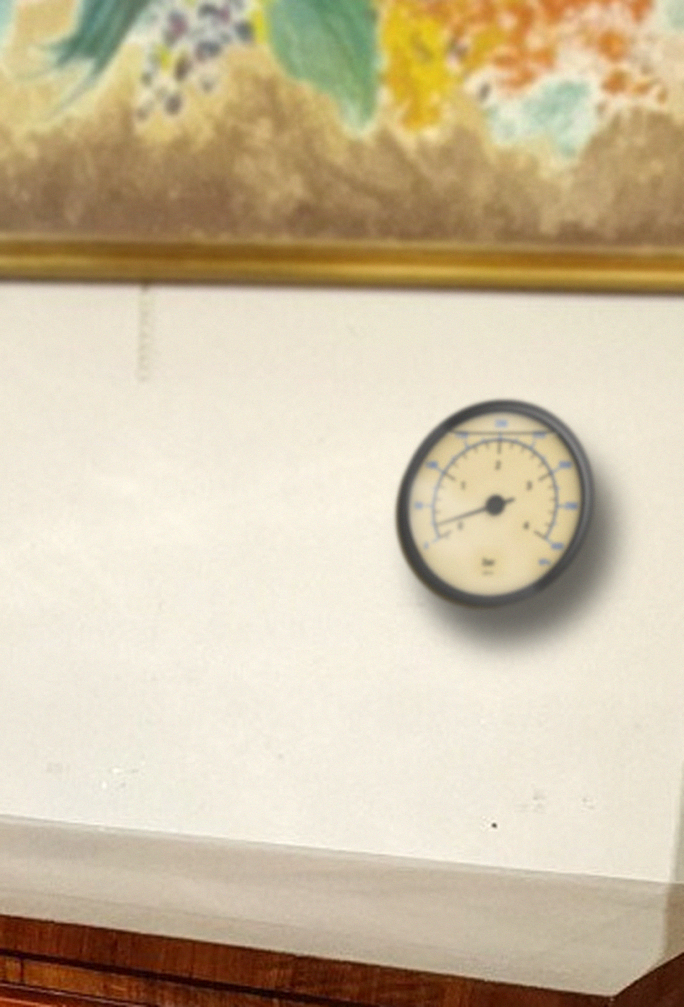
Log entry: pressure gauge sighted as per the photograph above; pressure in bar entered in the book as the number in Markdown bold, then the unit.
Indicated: **0.2** bar
